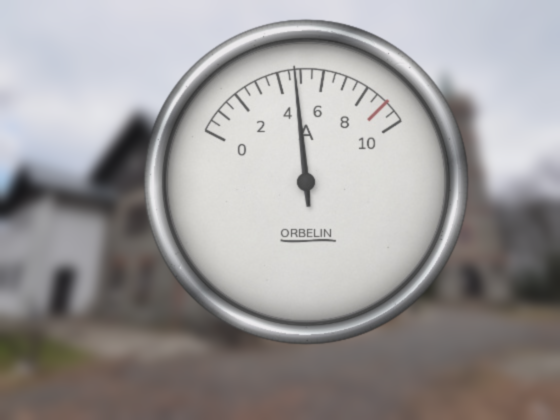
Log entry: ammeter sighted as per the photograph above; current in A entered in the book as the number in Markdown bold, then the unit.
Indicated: **4.75** A
